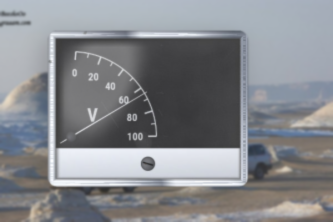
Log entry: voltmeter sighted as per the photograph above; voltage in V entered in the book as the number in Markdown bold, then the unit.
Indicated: **65** V
